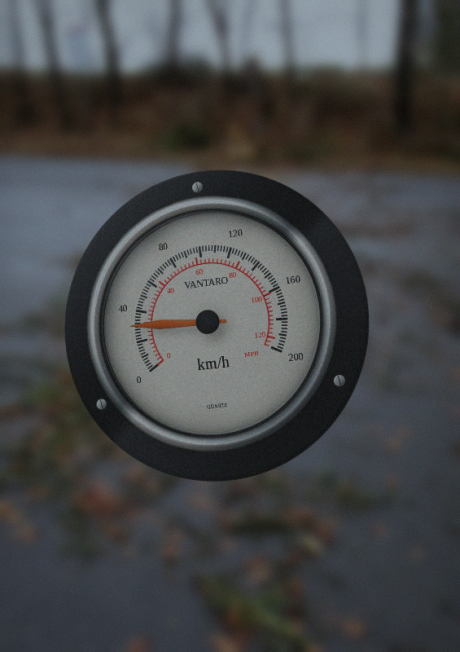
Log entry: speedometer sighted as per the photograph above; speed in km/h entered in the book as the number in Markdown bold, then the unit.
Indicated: **30** km/h
